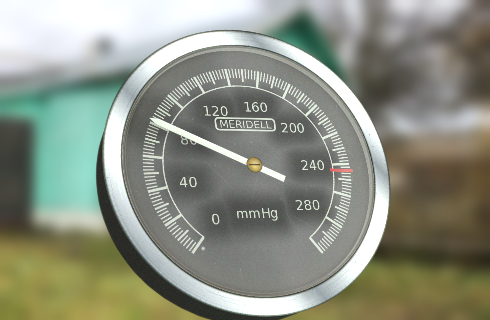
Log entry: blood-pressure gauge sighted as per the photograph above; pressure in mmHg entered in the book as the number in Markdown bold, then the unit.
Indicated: **80** mmHg
